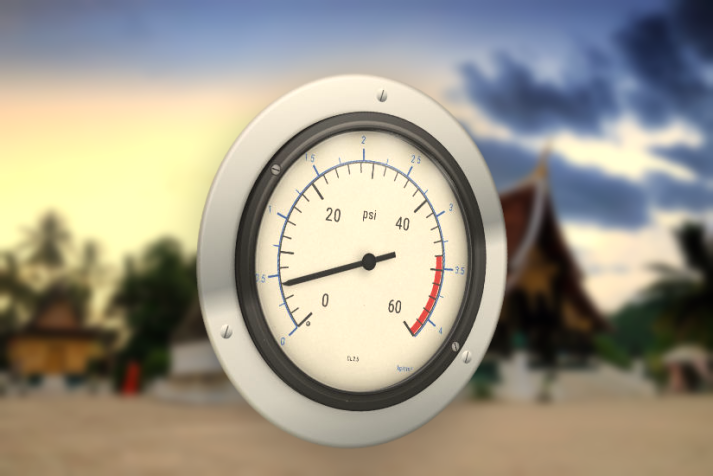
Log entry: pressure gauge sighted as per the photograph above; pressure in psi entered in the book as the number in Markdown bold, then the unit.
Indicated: **6** psi
